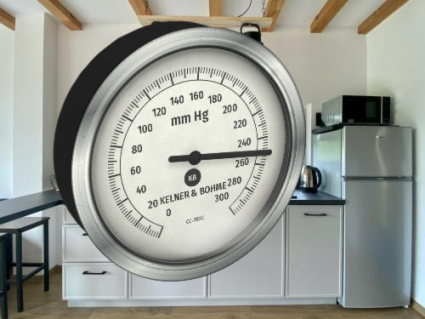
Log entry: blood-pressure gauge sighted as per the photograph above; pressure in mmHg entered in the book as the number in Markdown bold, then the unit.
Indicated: **250** mmHg
